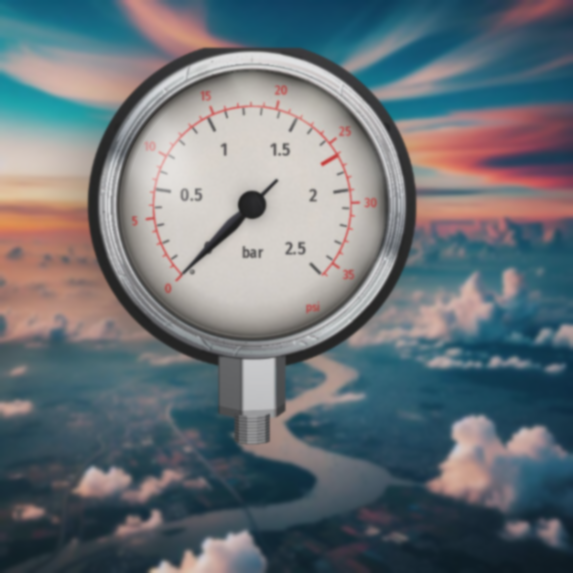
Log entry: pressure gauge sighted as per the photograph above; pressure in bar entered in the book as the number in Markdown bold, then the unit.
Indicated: **0** bar
